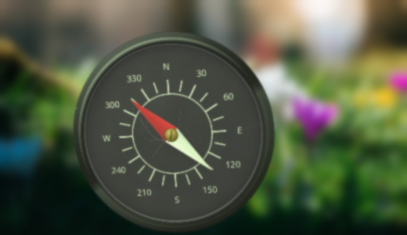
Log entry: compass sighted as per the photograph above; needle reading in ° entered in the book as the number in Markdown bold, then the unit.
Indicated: **315** °
